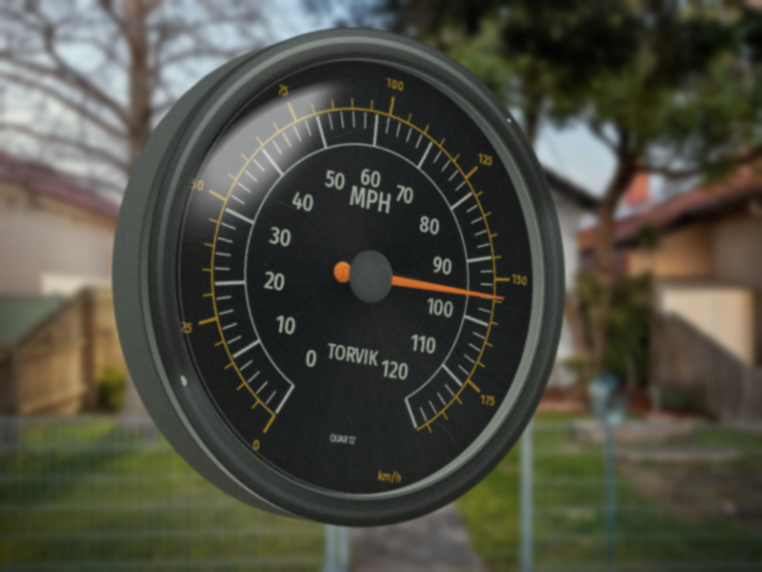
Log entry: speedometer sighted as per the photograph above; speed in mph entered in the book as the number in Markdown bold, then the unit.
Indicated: **96** mph
